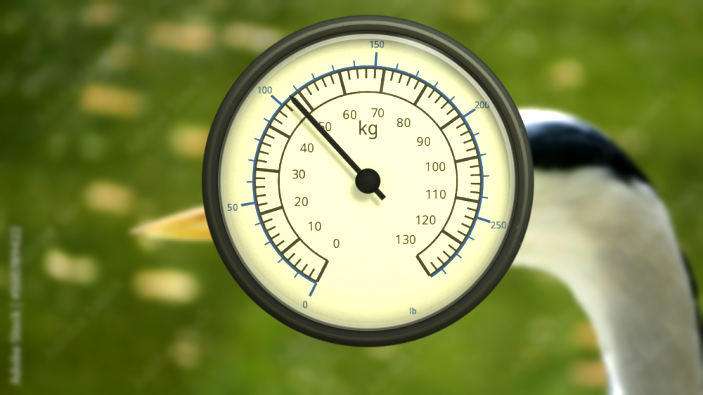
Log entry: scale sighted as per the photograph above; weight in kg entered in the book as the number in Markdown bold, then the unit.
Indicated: **48** kg
